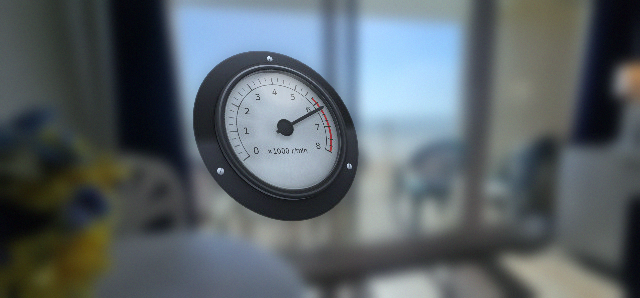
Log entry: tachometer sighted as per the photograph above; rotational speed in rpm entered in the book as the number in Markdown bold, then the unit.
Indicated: **6250** rpm
